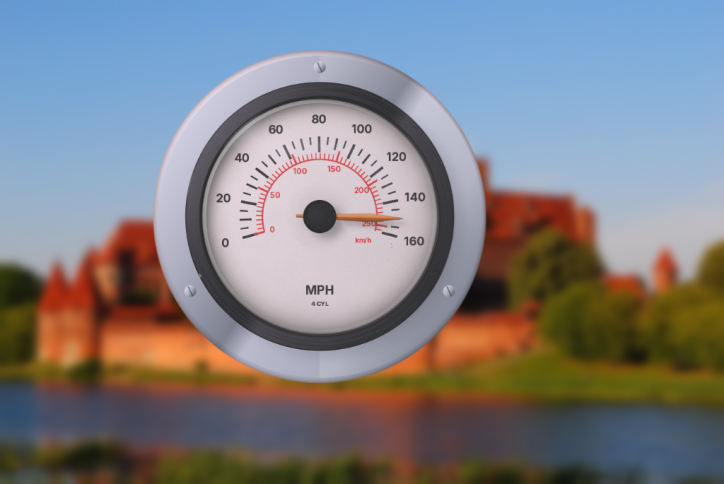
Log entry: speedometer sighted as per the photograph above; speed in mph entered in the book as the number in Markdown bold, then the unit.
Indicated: **150** mph
